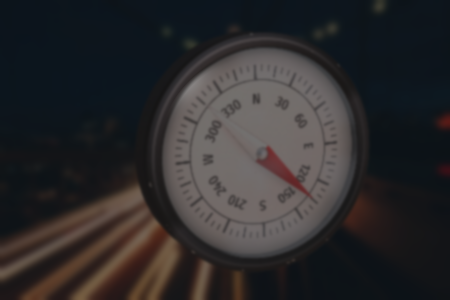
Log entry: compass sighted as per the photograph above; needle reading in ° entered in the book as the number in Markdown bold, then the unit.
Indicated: **135** °
